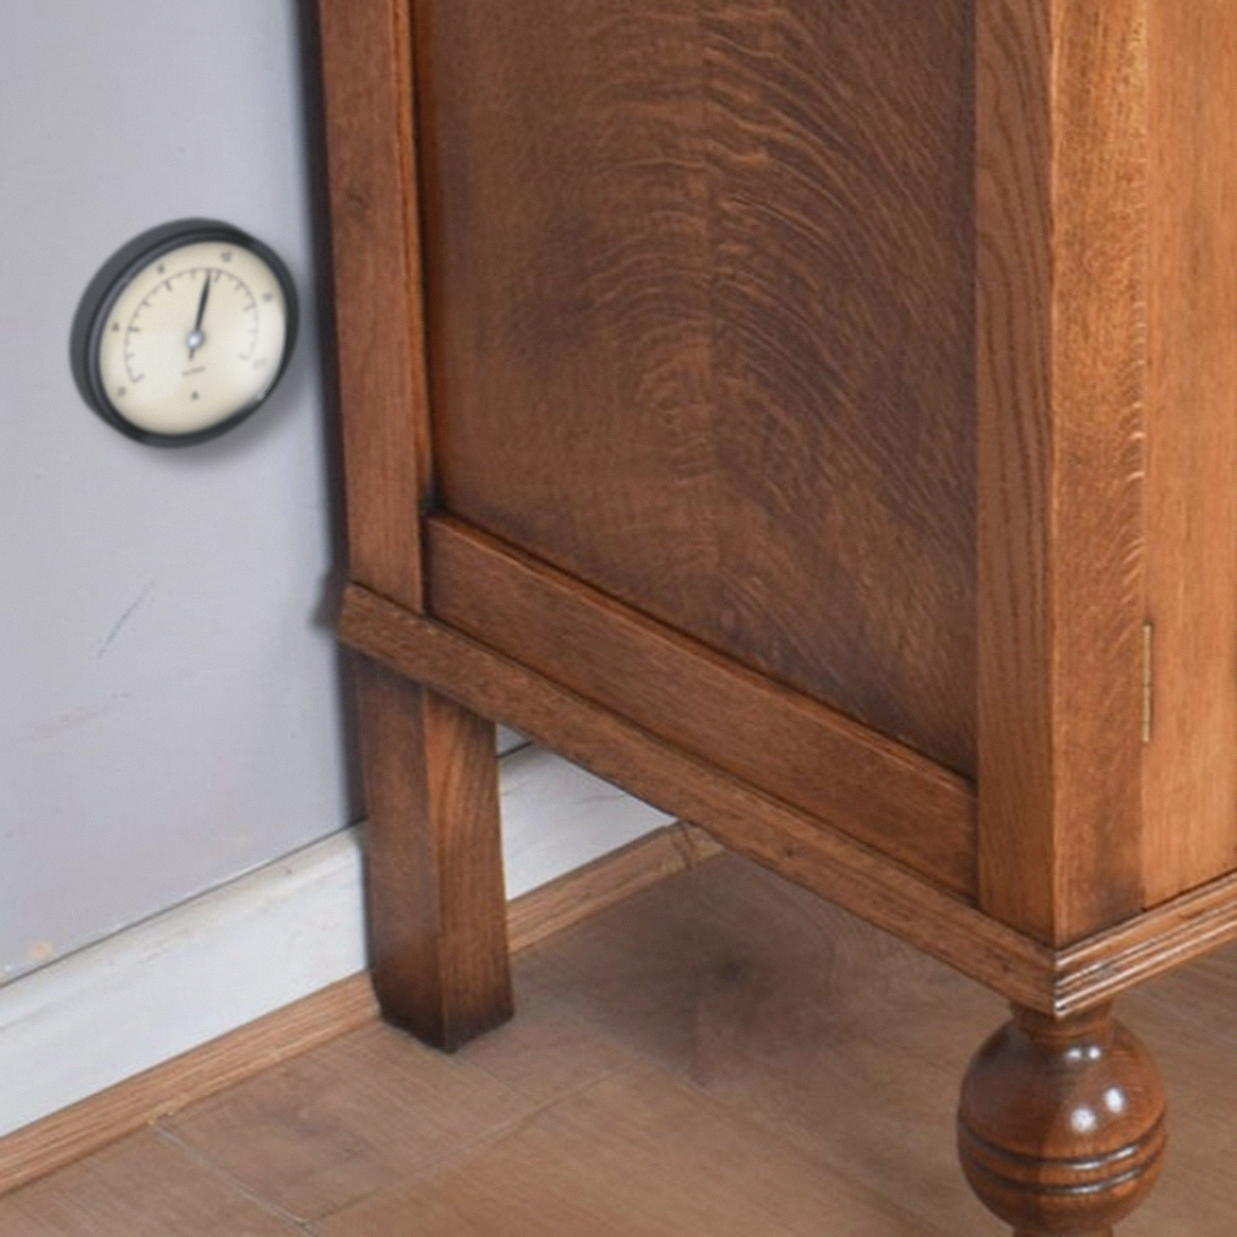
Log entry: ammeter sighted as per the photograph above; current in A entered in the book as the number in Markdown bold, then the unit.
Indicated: **11** A
